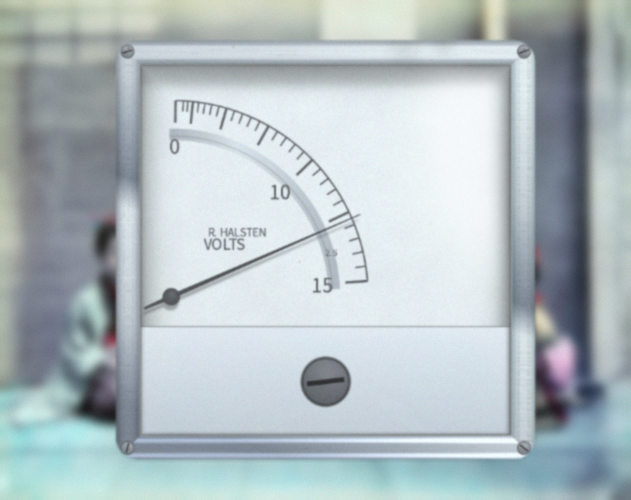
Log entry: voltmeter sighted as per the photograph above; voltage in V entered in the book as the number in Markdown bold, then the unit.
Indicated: **12.75** V
